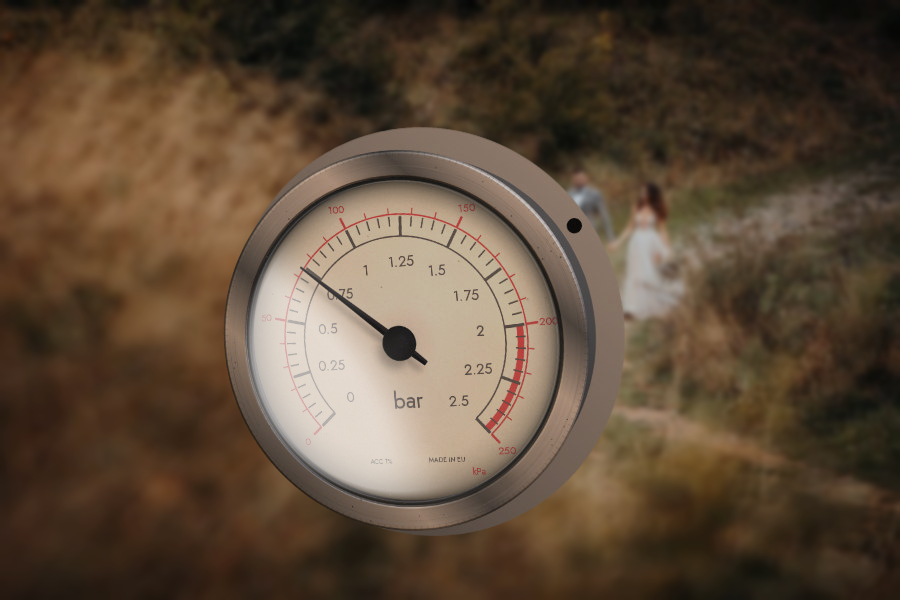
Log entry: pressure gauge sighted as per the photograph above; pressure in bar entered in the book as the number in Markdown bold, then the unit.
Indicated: **0.75** bar
